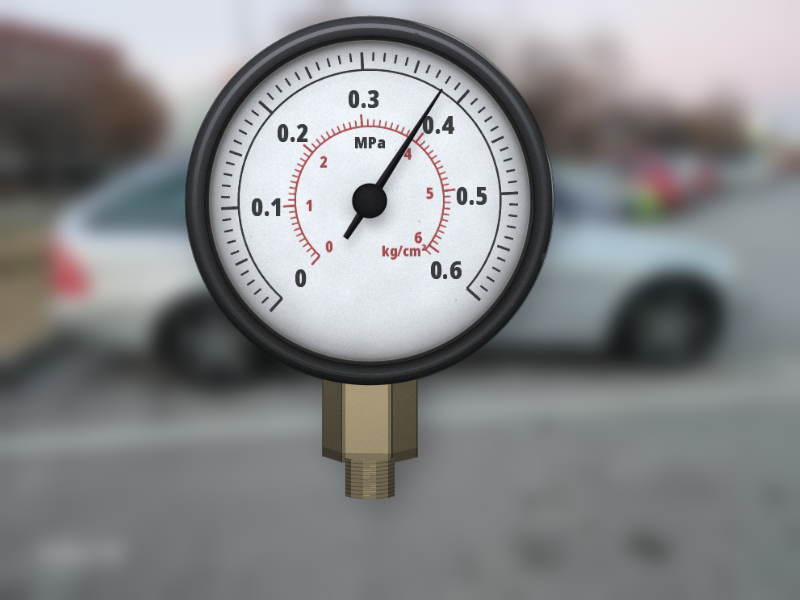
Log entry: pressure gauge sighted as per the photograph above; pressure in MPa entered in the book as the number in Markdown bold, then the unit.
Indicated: **0.38** MPa
